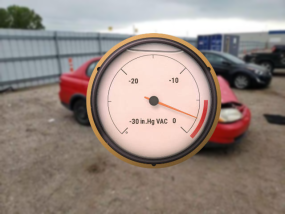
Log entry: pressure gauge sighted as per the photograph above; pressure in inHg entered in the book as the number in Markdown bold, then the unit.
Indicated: **-2.5** inHg
